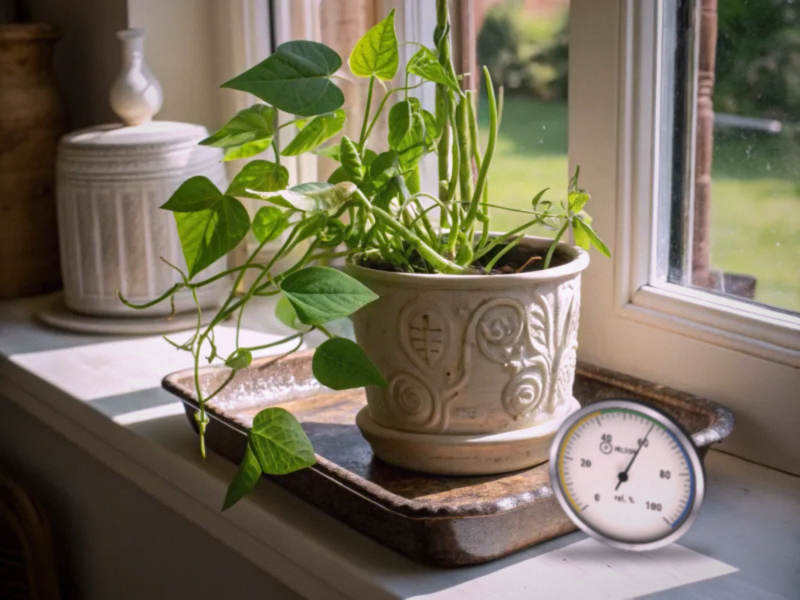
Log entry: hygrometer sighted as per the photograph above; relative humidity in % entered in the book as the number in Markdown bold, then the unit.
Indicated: **60** %
